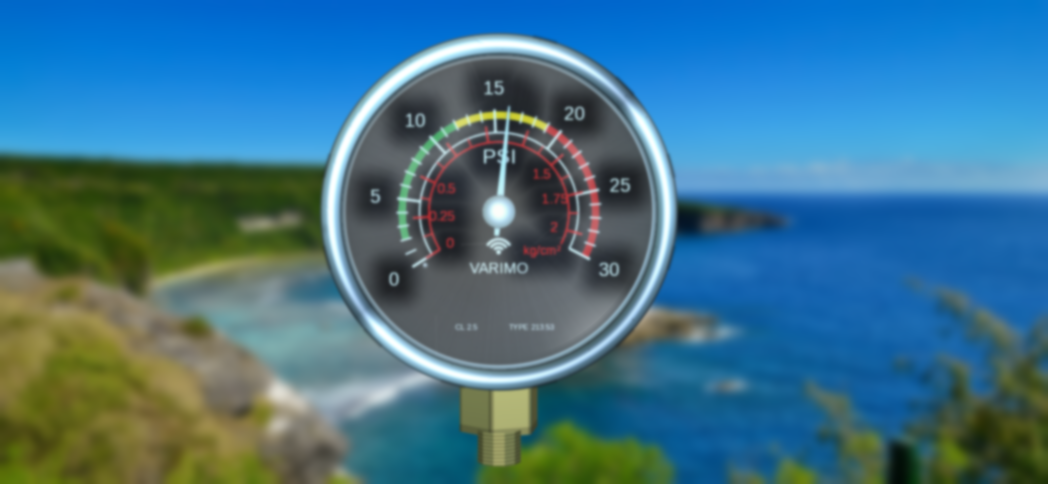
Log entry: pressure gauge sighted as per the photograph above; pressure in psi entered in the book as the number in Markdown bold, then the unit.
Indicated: **16** psi
